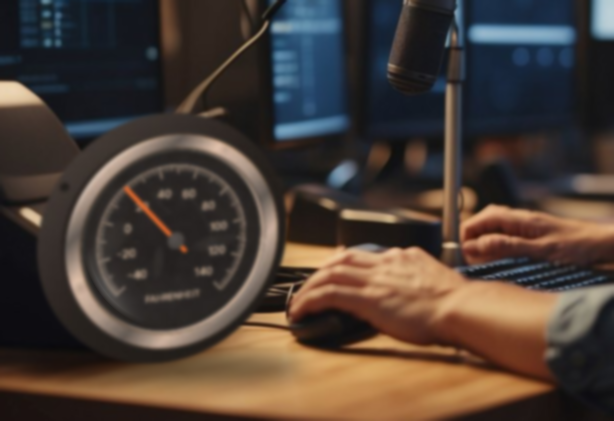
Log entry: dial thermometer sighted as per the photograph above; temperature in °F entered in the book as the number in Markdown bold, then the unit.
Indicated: **20** °F
